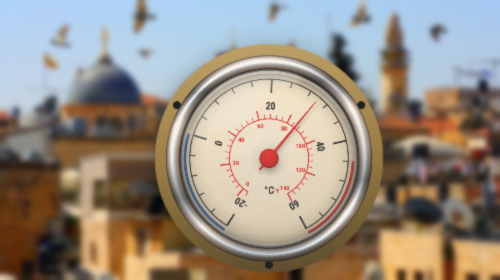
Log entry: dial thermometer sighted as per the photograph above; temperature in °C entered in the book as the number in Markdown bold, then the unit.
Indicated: **30** °C
